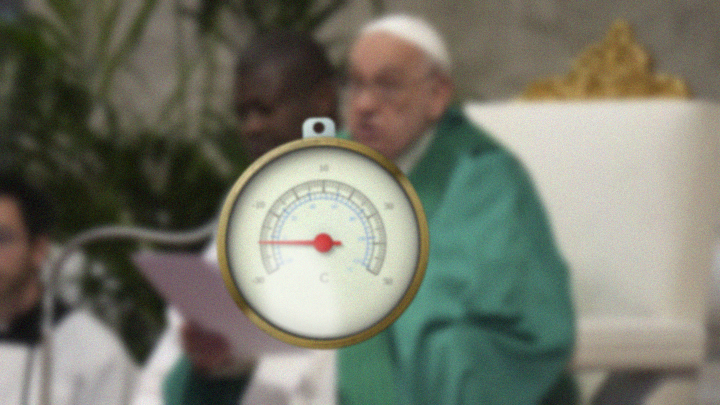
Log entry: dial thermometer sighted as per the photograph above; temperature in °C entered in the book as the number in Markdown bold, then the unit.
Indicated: **-20** °C
